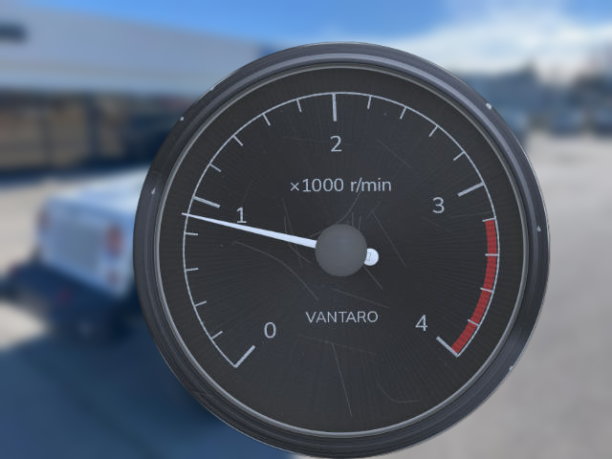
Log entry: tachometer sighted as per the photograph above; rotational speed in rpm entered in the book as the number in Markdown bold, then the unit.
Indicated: **900** rpm
